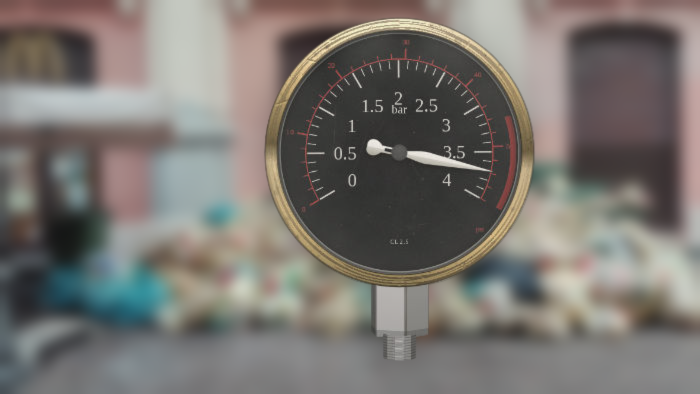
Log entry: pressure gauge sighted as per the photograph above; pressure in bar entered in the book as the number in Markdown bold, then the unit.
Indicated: **3.7** bar
